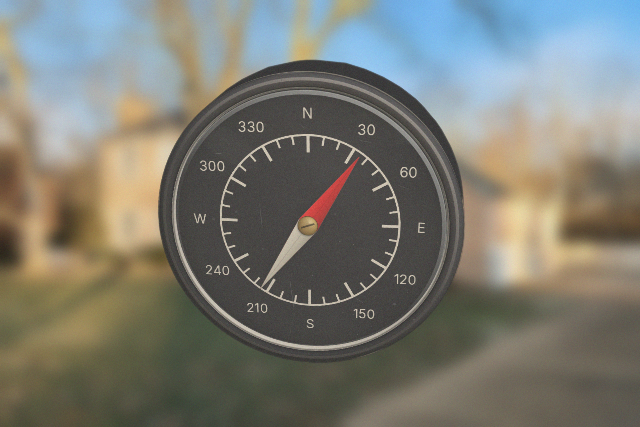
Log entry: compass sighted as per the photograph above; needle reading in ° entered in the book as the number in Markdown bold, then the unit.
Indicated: **35** °
